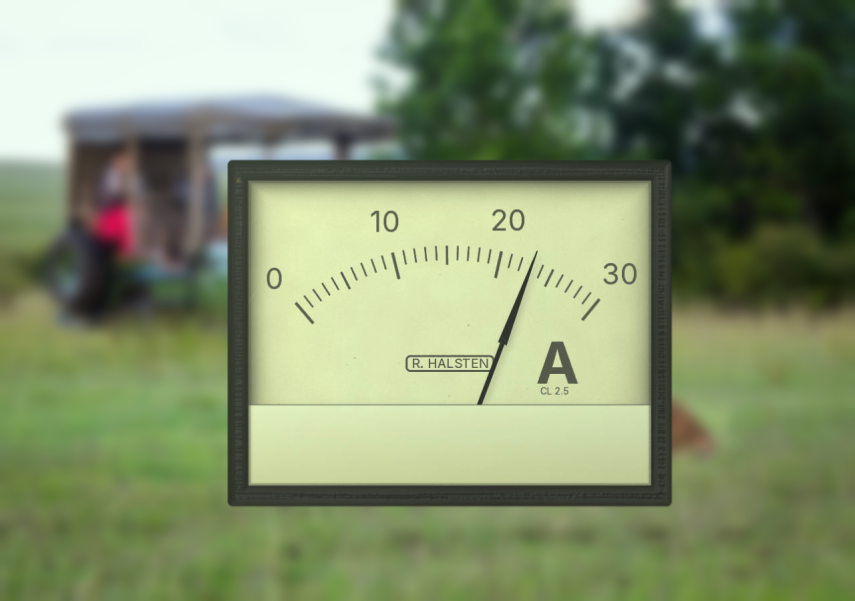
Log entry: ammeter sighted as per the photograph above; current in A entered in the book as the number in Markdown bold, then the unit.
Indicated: **23** A
